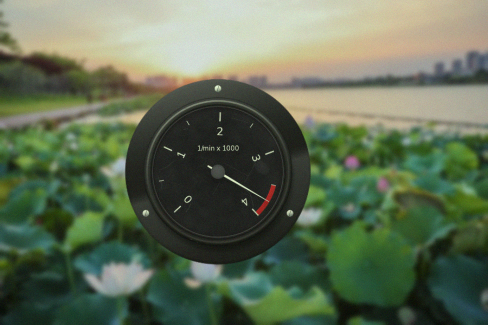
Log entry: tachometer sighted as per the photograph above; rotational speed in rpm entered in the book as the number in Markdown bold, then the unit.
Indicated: **3750** rpm
